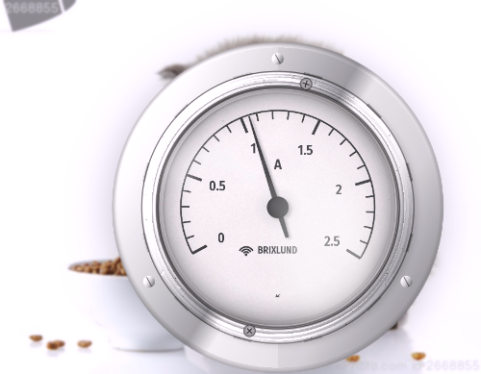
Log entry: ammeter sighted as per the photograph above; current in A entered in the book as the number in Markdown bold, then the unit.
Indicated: **1.05** A
